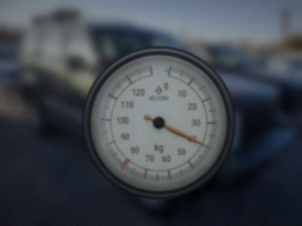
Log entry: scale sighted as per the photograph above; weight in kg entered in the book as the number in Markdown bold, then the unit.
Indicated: **40** kg
